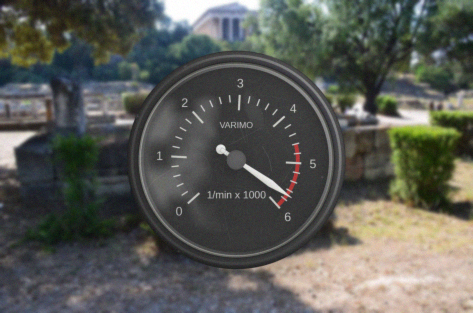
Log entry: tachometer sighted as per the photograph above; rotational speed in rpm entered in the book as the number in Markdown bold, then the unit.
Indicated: **5700** rpm
